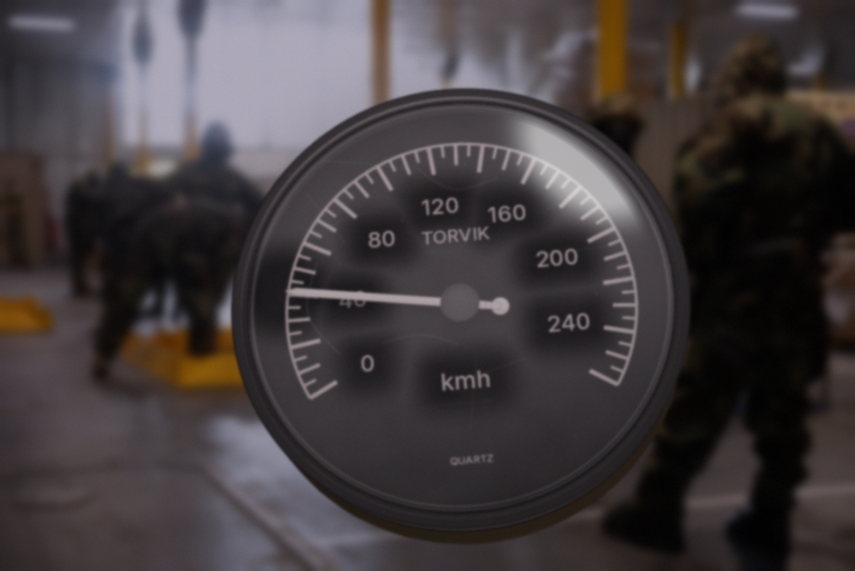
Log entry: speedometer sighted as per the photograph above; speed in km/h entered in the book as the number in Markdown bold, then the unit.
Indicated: **40** km/h
